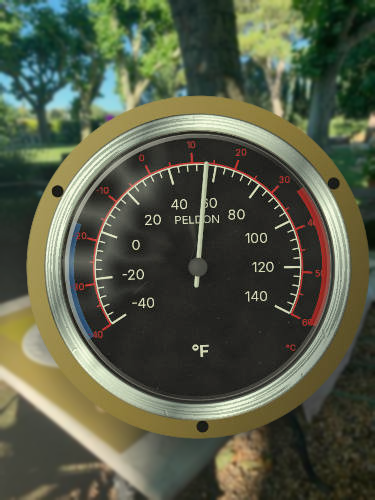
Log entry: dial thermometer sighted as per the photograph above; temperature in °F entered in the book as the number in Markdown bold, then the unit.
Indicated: **56** °F
